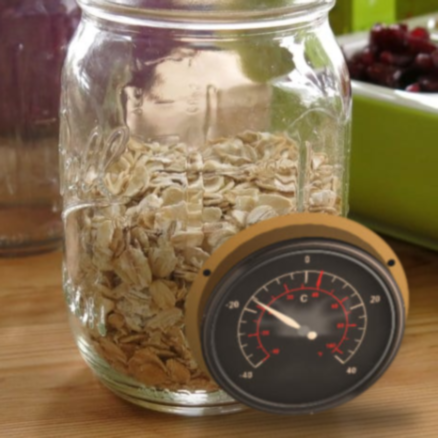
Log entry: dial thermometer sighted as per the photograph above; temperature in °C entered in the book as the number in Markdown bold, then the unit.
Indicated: **-16** °C
